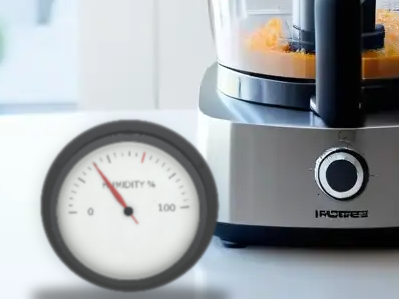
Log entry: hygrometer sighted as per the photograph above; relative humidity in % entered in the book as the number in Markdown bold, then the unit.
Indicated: **32** %
